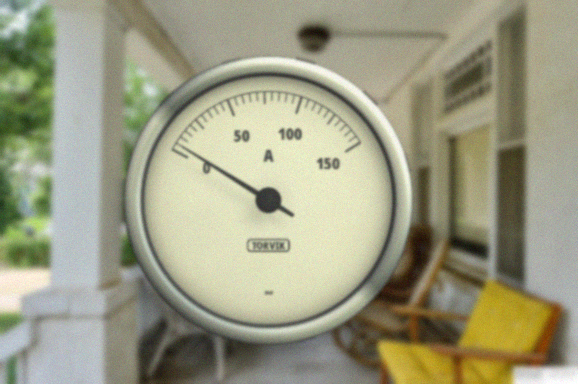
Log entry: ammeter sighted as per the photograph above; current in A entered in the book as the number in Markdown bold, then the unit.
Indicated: **5** A
